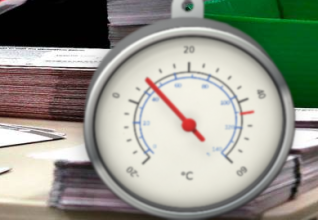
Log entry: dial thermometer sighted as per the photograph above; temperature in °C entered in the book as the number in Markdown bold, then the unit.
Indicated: **8** °C
